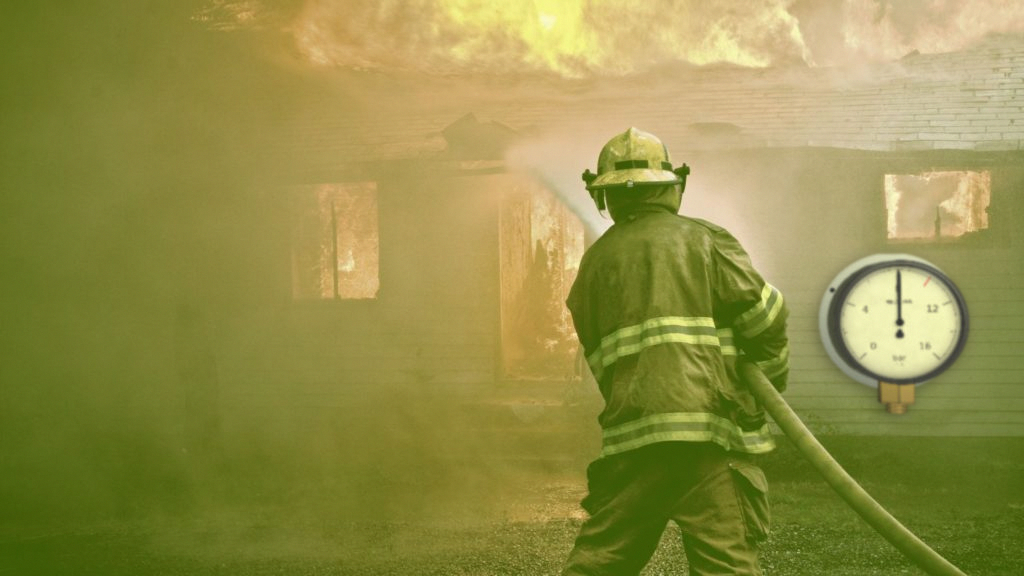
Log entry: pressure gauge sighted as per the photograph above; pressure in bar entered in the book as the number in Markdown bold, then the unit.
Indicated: **8** bar
